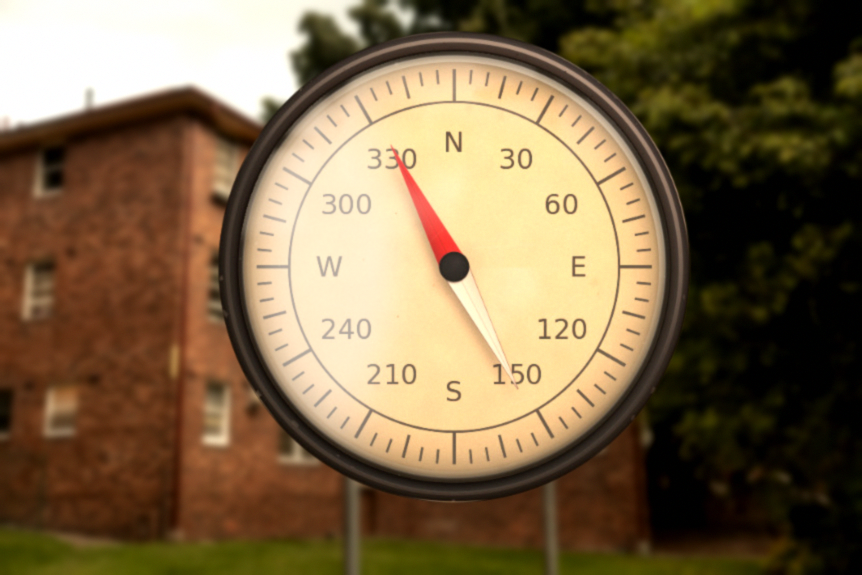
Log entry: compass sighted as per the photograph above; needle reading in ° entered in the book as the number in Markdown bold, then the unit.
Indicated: **332.5** °
